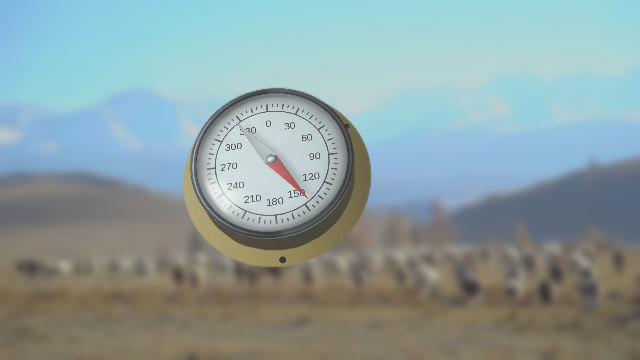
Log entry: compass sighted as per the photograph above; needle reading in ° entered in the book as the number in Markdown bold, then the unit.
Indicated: **145** °
